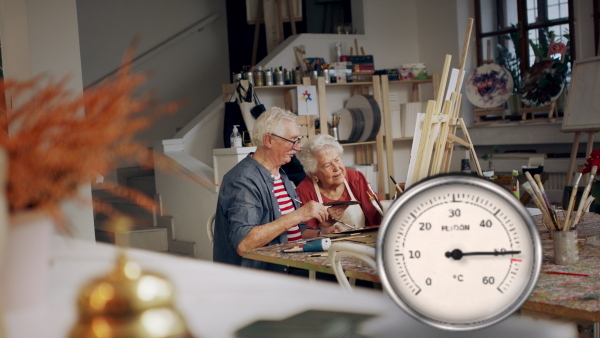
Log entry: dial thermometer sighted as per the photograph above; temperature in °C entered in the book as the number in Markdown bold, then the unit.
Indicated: **50** °C
